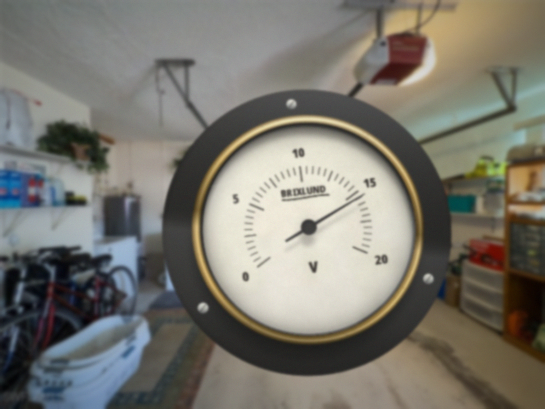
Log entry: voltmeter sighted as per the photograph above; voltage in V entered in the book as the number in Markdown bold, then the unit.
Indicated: **15.5** V
